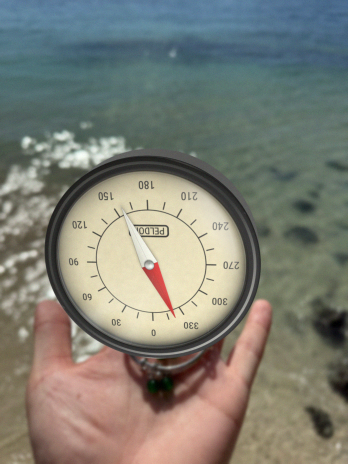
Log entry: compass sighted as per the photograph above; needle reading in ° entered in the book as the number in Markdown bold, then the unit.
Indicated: **337.5** °
